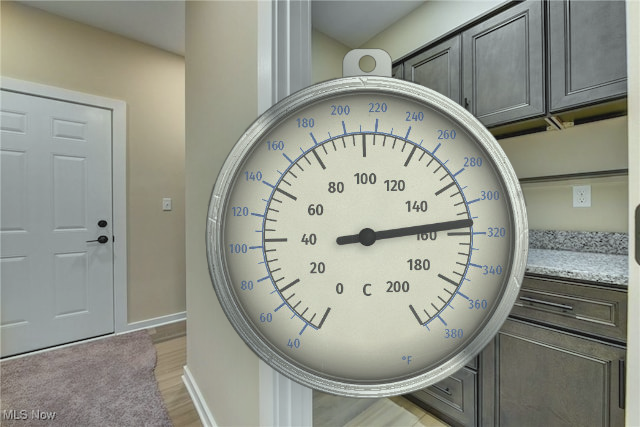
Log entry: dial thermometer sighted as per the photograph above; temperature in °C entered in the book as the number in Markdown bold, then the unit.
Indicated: **156** °C
